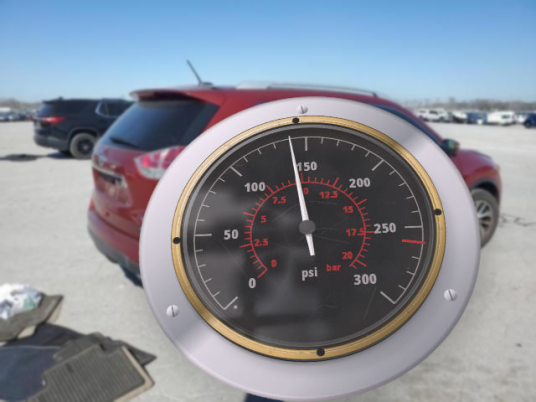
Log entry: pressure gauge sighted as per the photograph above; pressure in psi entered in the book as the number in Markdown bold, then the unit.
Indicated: **140** psi
